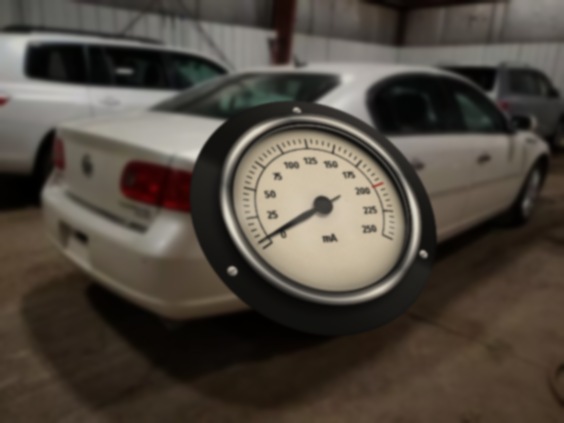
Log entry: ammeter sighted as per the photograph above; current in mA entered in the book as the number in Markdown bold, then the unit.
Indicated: **5** mA
